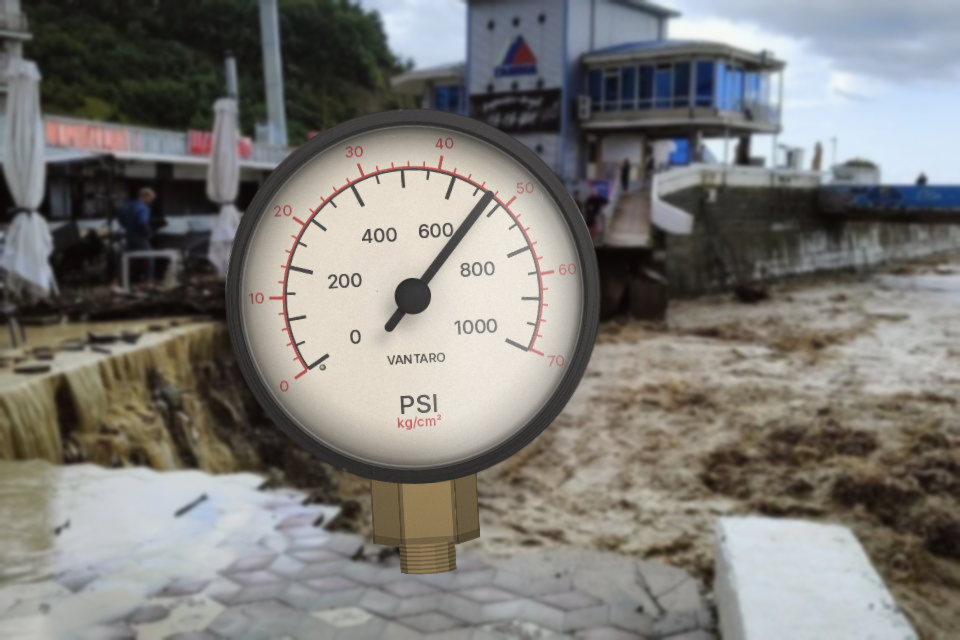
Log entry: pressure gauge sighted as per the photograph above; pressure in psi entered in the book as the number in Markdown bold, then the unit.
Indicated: **675** psi
